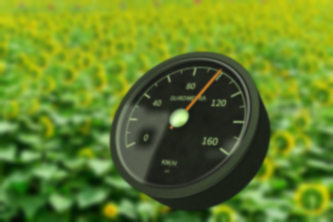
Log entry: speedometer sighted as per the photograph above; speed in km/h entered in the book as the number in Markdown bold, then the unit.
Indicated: **100** km/h
